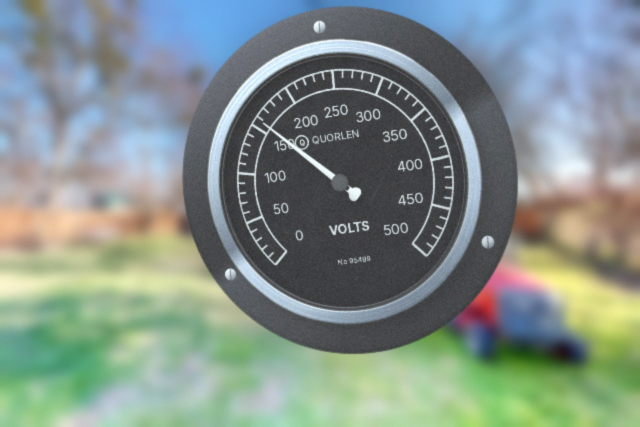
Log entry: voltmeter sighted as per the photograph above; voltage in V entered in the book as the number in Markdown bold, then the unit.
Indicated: **160** V
